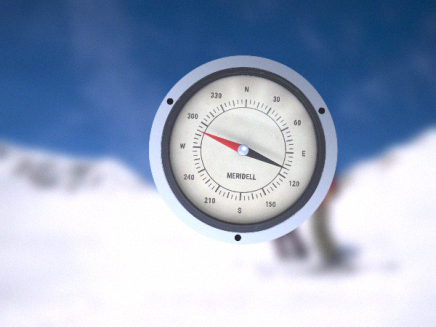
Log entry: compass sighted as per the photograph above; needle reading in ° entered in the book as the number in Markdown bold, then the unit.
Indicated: **290** °
